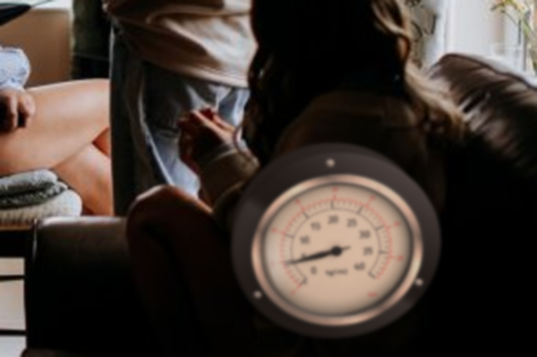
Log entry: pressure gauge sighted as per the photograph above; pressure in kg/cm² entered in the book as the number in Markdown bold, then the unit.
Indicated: **5** kg/cm²
